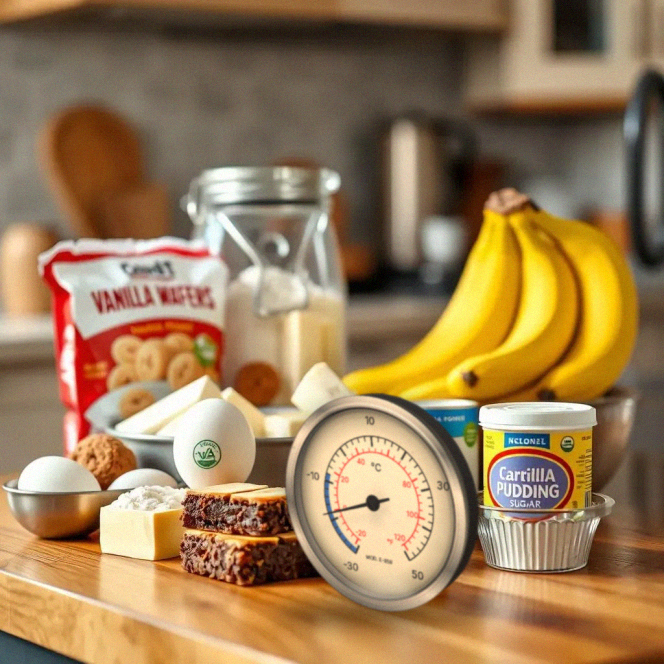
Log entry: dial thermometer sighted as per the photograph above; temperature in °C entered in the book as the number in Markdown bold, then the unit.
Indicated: **-18** °C
